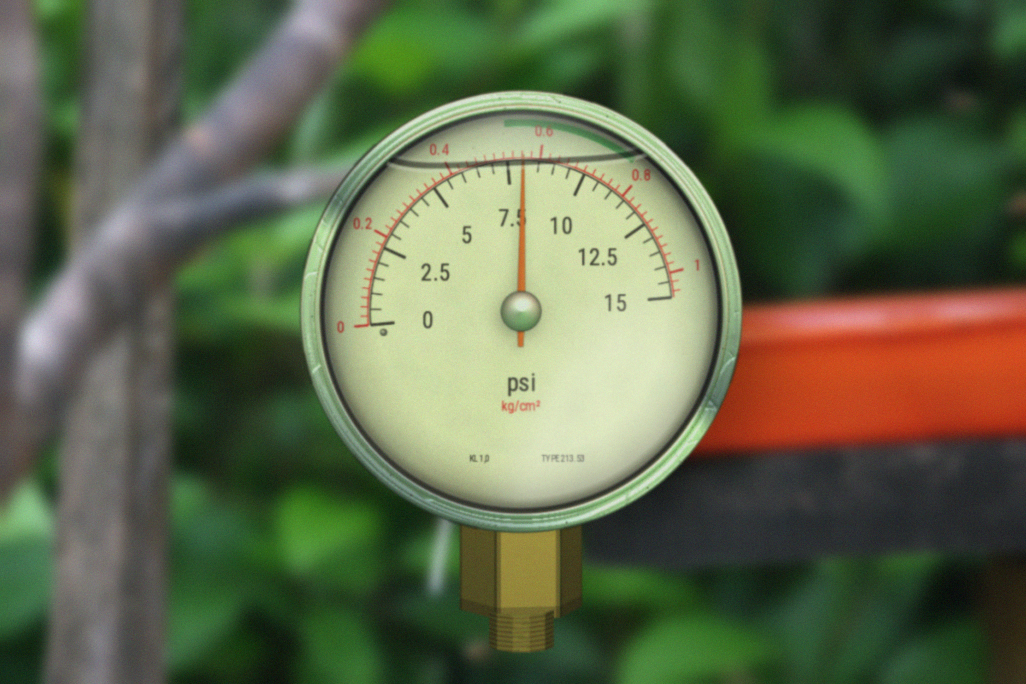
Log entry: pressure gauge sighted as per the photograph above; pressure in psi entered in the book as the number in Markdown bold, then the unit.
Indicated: **8** psi
